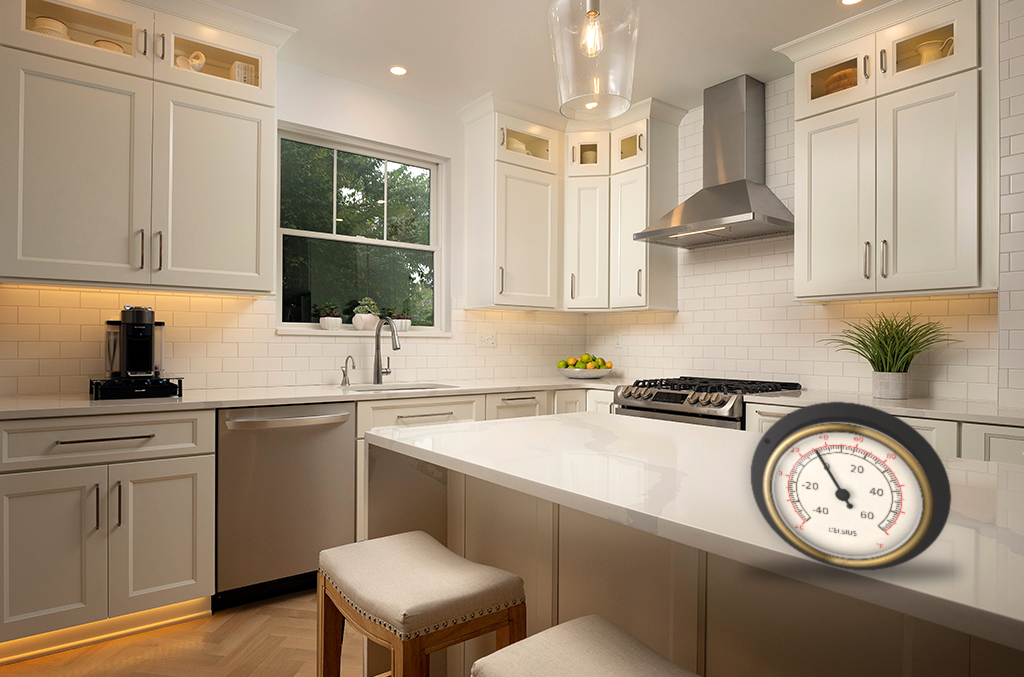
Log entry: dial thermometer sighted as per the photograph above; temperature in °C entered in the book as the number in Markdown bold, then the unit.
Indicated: **0** °C
